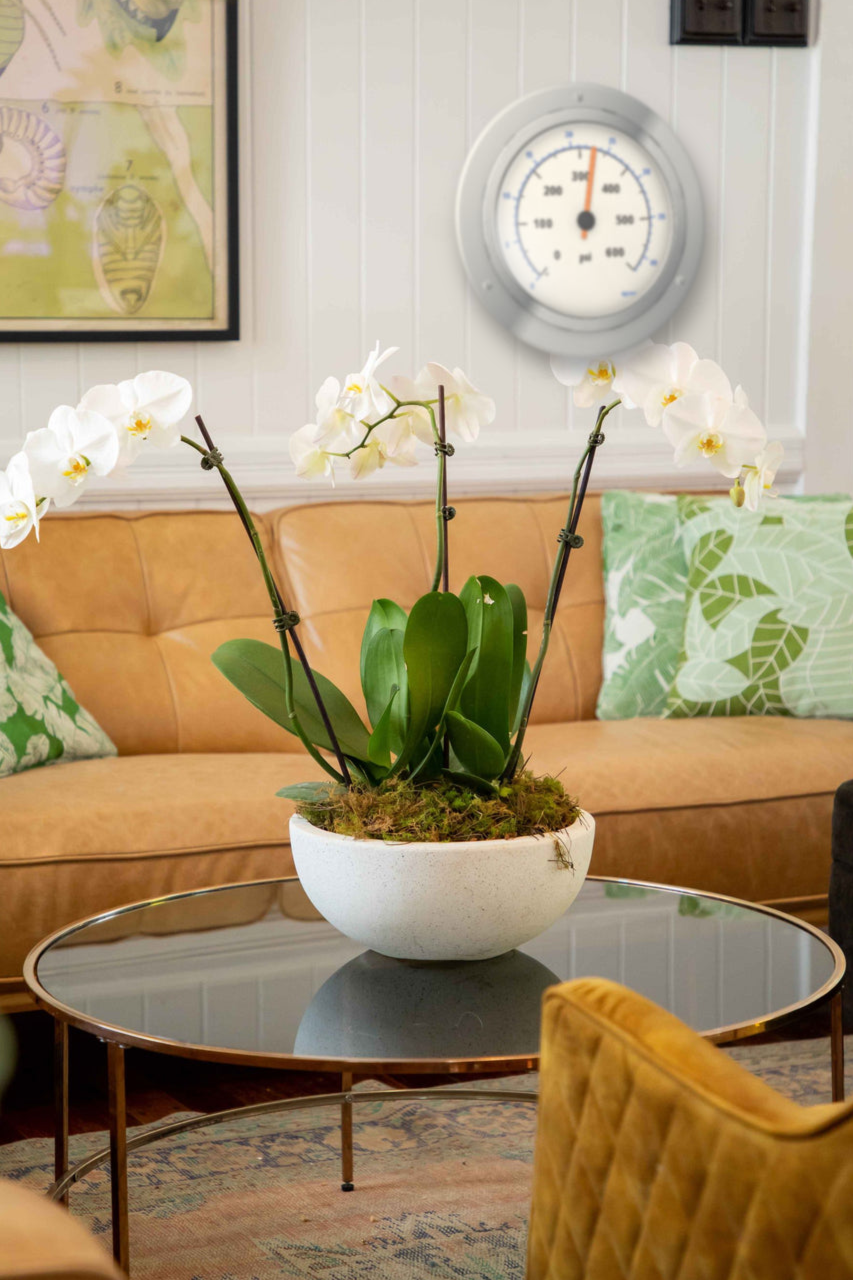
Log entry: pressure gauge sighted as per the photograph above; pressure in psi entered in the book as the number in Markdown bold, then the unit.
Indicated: **325** psi
